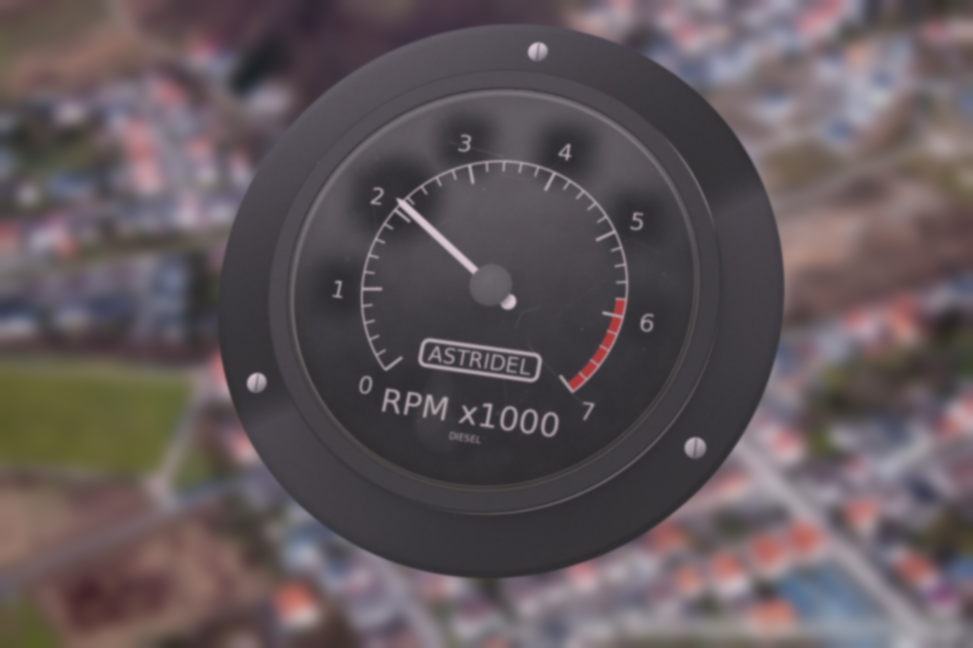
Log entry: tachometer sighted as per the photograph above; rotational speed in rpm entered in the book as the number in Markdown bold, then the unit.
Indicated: **2100** rpm
